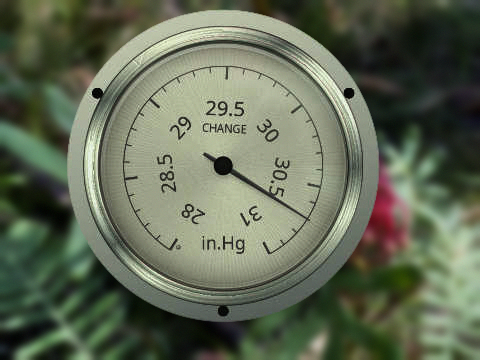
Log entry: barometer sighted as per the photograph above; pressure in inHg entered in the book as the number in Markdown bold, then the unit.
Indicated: **30.7** inHg
